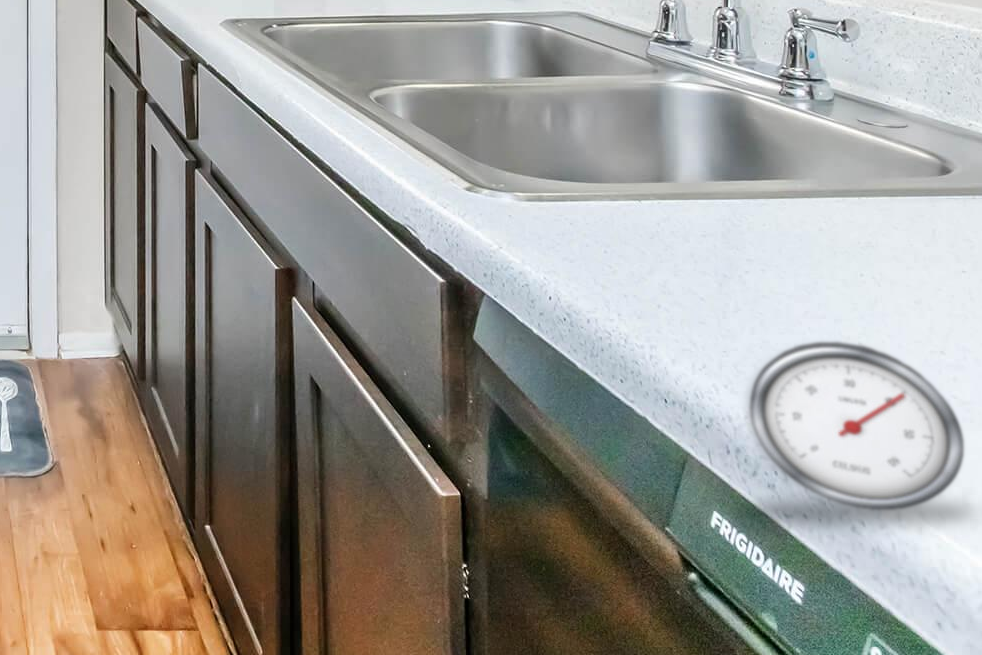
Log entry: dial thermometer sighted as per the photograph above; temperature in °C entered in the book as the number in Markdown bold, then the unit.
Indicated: **40** °C
